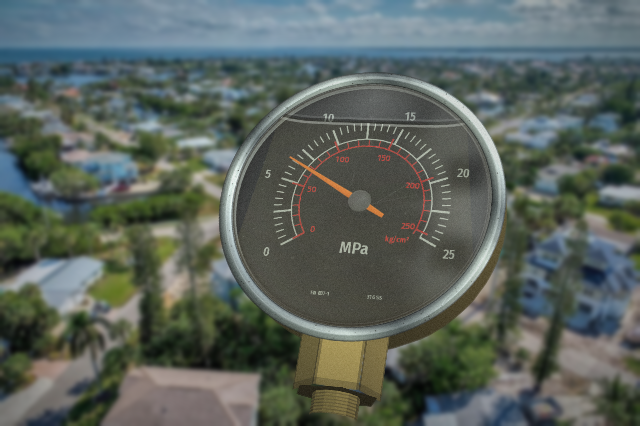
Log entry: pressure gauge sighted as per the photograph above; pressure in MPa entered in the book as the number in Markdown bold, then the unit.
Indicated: **6.5** MPa
